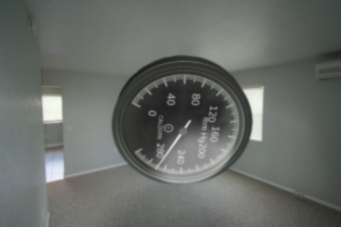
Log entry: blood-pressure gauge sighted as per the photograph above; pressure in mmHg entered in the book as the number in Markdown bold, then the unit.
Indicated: **270** mmHg
